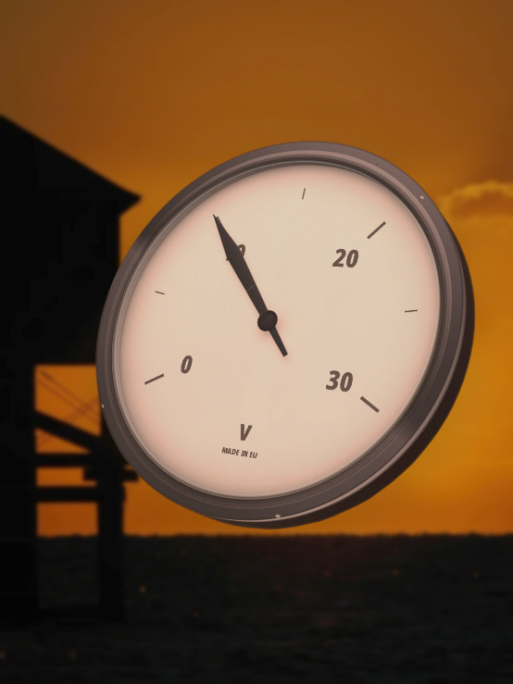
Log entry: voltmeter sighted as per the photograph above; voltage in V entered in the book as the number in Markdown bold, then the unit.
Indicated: **10** V
